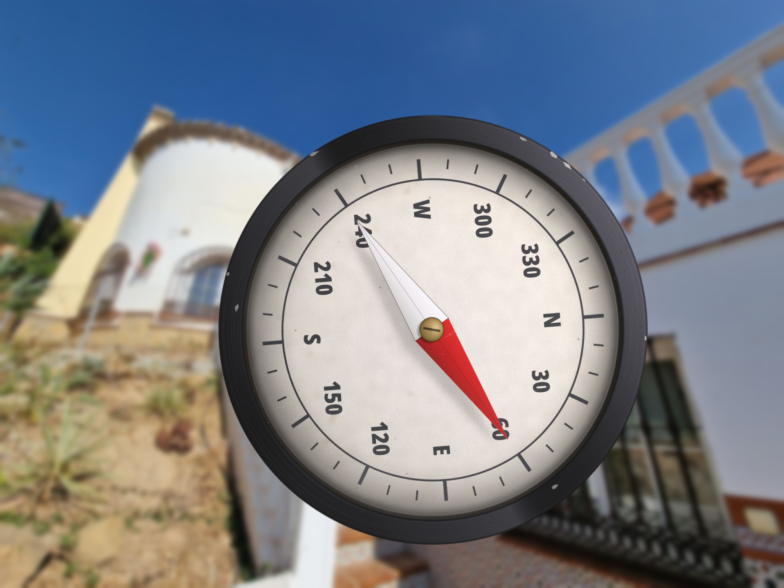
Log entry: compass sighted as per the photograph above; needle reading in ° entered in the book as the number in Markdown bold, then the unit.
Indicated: **60** °
